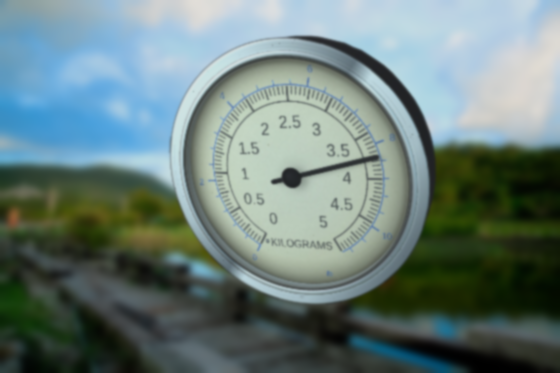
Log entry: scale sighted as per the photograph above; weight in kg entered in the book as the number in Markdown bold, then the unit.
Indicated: **3.75** kg
